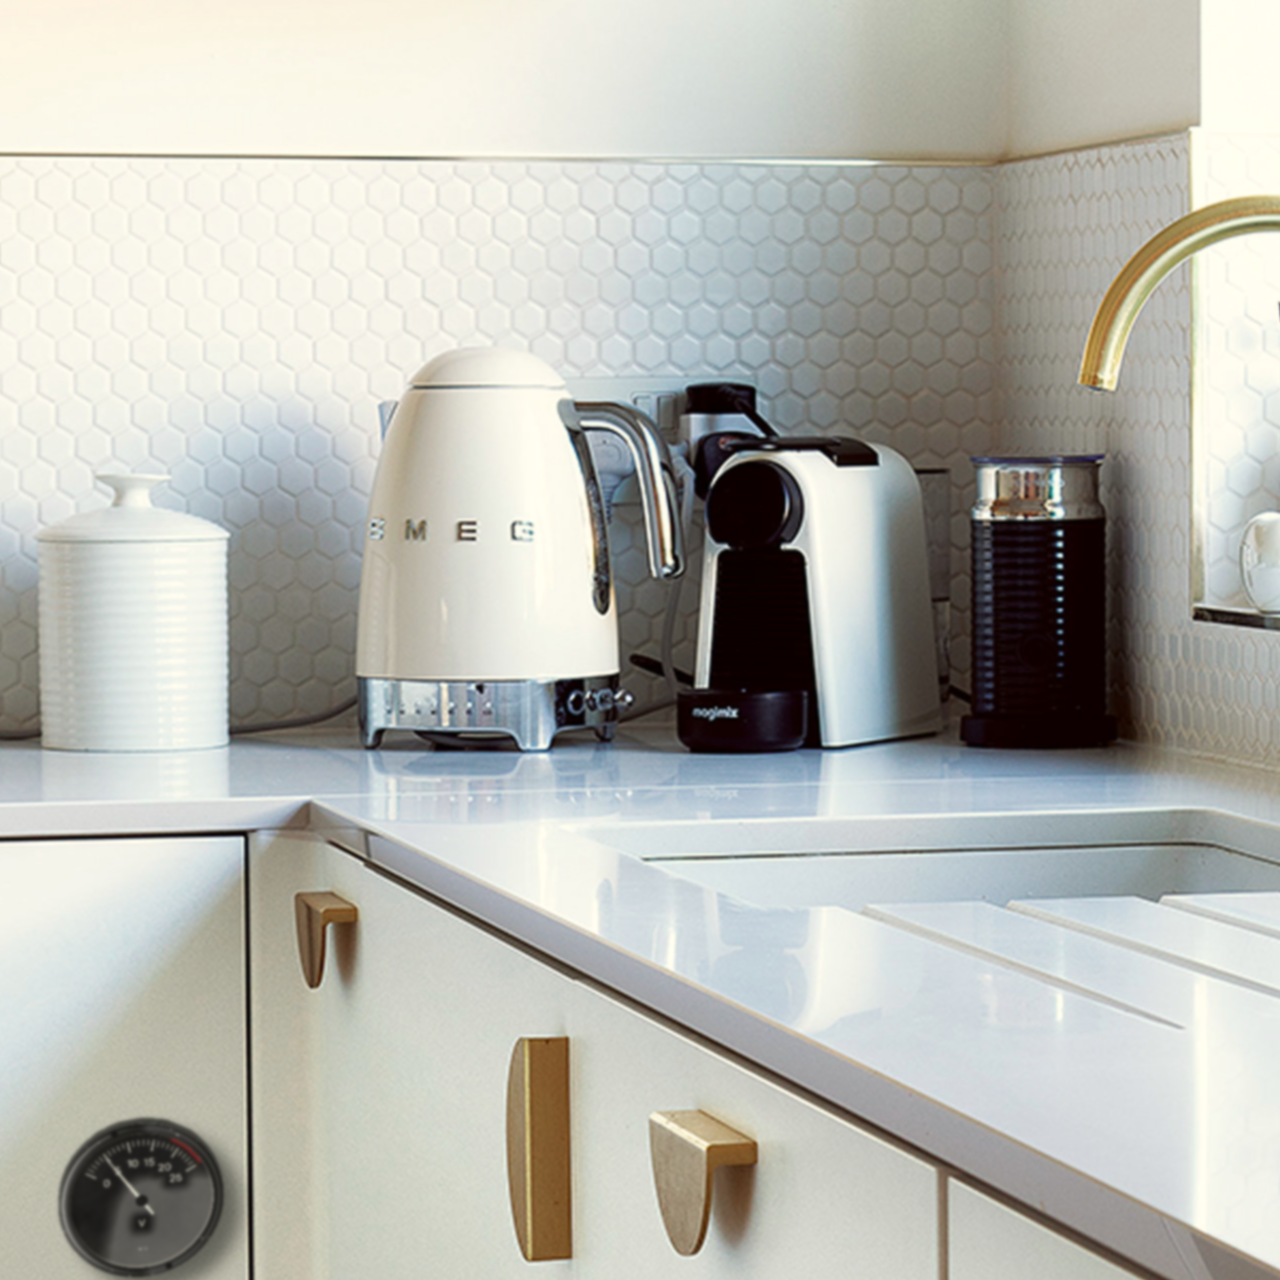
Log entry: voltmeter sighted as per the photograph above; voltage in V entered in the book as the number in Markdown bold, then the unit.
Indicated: **5** V
